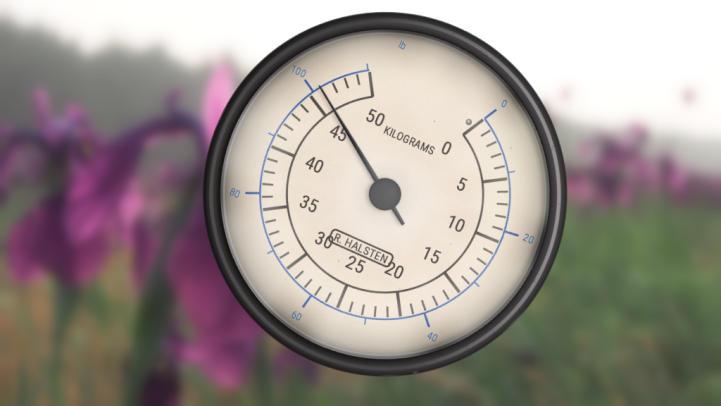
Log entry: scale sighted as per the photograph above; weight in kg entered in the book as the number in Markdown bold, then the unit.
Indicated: **46** kg
